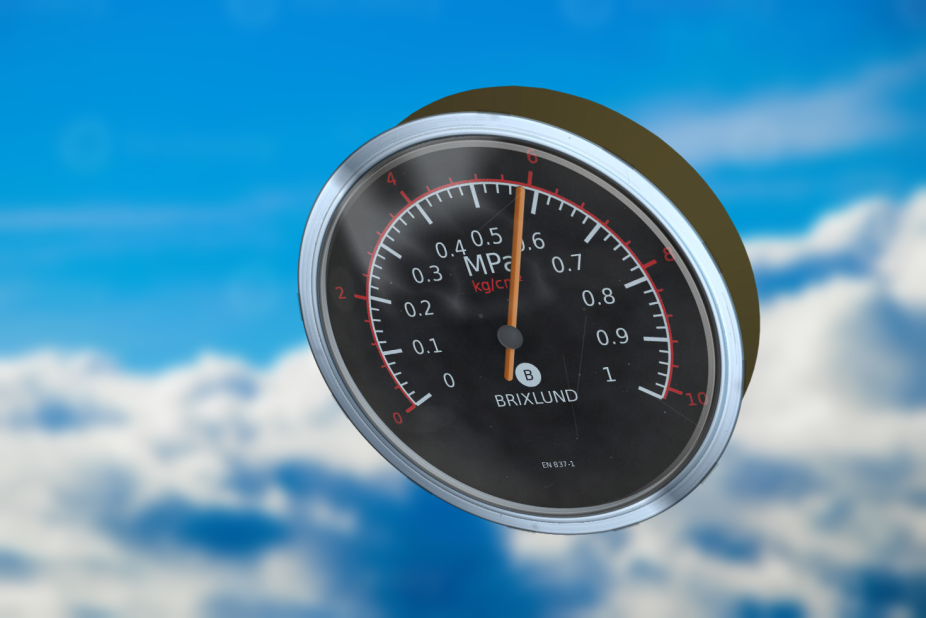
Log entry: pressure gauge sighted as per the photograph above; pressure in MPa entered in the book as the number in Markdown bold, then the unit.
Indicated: **0.58** MPa
